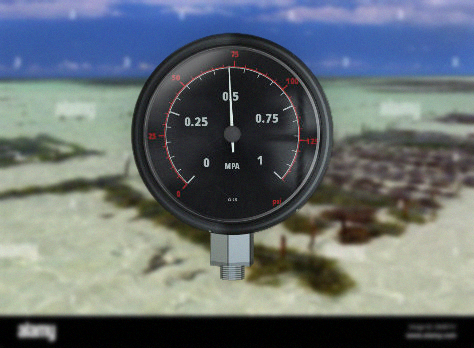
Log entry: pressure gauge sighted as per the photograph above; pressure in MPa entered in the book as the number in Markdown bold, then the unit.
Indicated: **0.5** MPa
